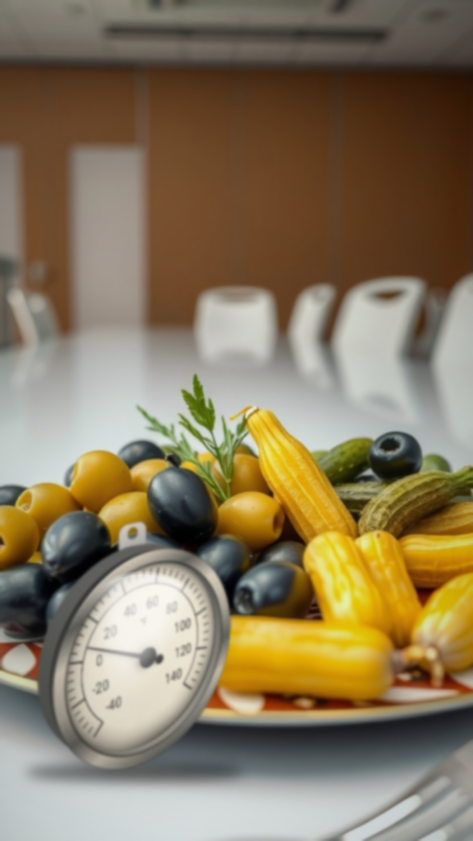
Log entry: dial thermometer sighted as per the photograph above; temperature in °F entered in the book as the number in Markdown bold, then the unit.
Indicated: **8** °F
